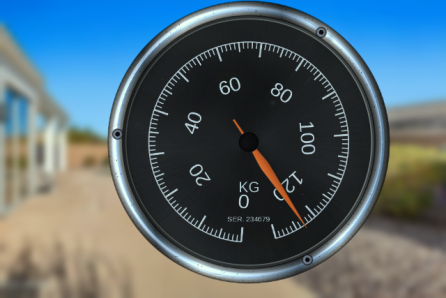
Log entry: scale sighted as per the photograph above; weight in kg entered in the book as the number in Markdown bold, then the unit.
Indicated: **123** kg
